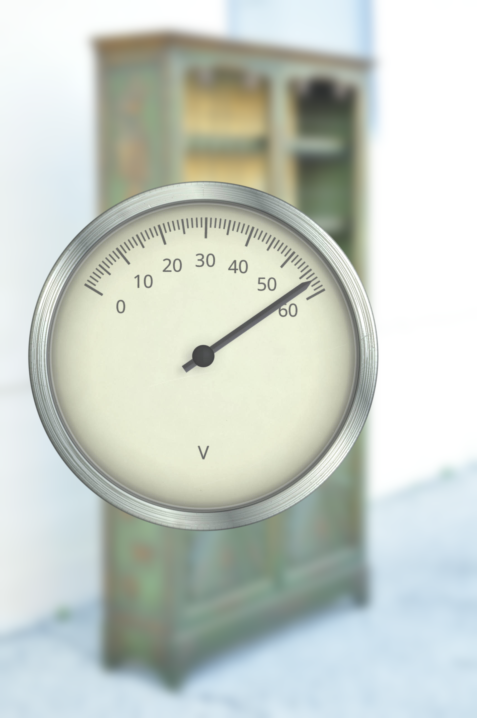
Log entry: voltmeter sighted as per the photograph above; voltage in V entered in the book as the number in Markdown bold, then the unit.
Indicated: **57** V
